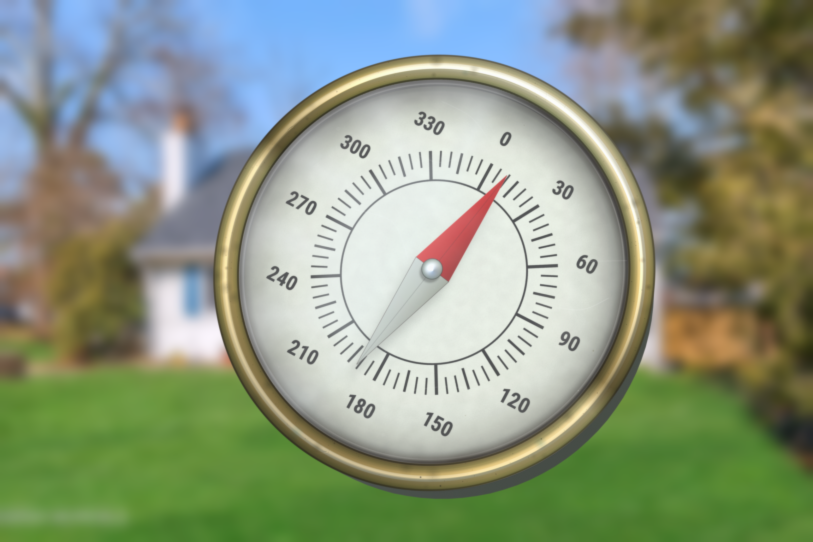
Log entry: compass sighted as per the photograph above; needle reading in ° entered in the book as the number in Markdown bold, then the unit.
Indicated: **10** °
